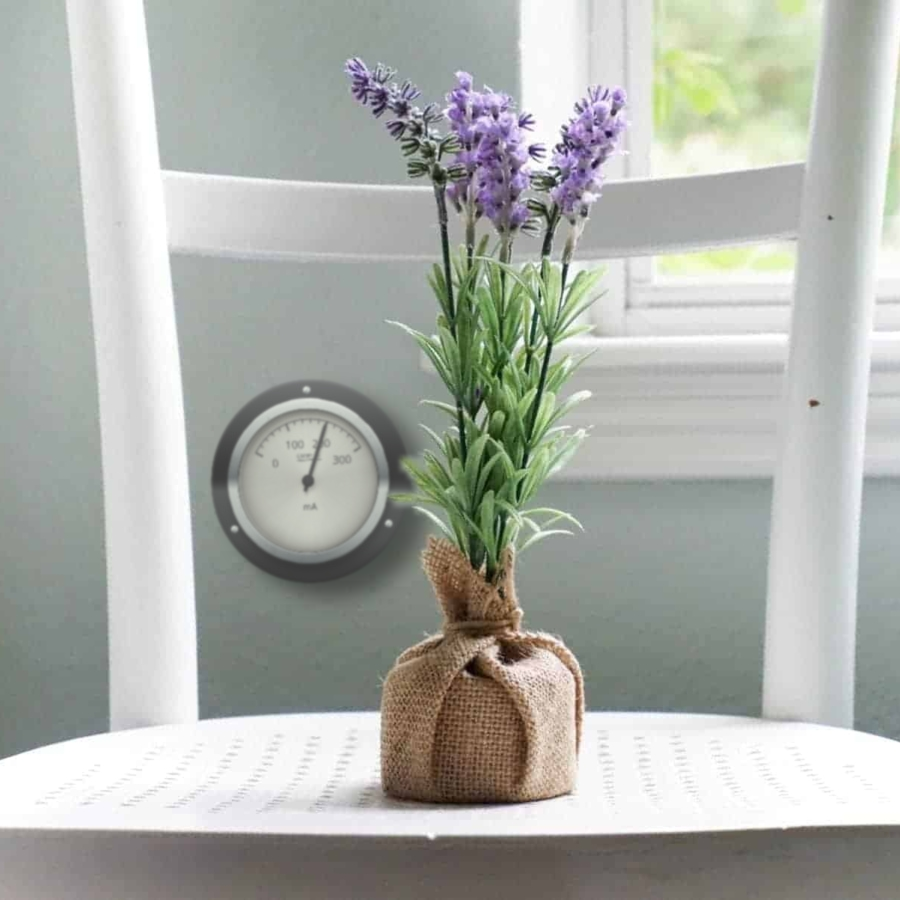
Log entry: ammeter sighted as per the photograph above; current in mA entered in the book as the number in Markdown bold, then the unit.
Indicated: **200** mA
